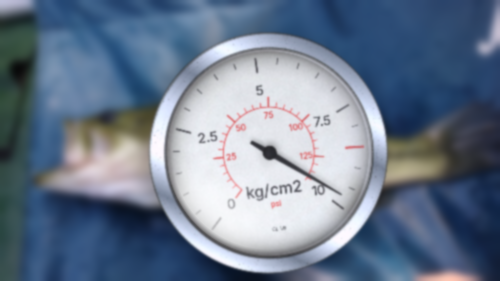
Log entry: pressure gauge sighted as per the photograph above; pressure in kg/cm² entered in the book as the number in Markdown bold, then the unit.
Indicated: **9.75** kg/cm²
